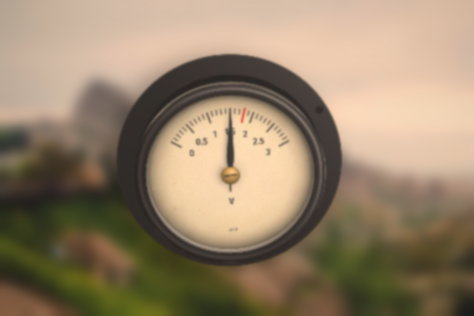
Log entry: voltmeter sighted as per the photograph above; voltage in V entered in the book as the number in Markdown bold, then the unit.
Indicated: **1.5** V
